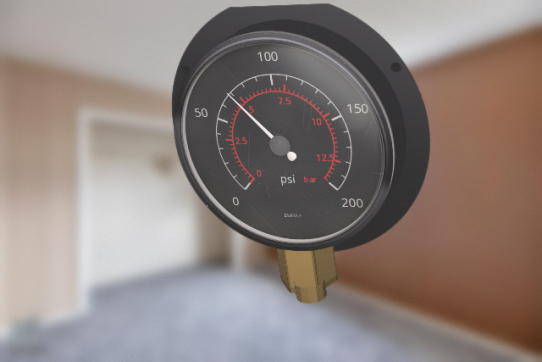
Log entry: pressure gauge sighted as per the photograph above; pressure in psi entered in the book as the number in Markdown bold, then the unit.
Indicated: **70** psi
